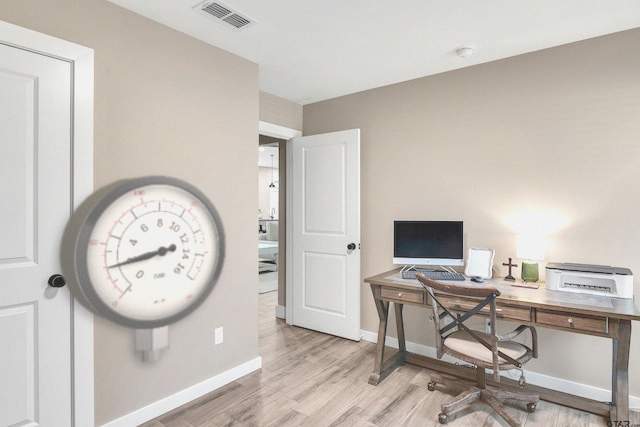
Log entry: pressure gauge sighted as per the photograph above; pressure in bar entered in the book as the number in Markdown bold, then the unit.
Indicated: **2** bar
